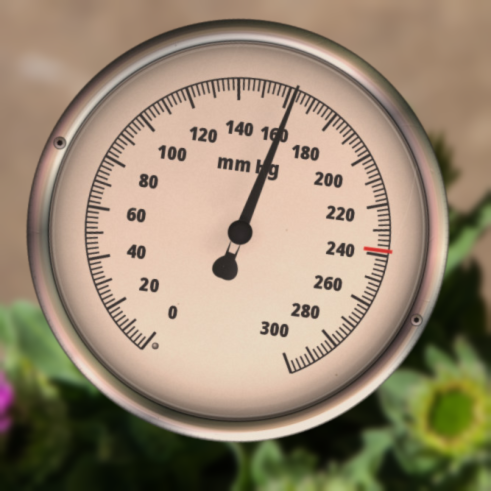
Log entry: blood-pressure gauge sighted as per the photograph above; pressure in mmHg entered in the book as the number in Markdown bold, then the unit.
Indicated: **162** mmHg
